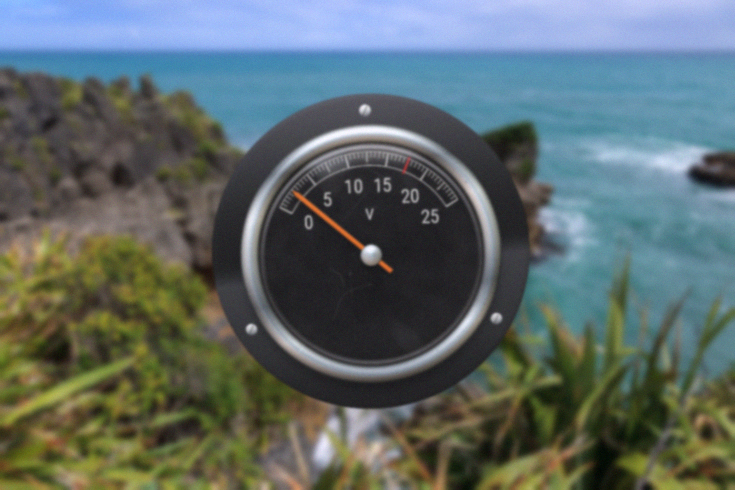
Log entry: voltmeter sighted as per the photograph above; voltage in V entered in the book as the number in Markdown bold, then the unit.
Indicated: **2.5** V
